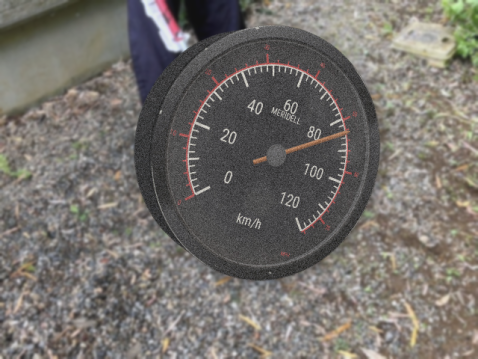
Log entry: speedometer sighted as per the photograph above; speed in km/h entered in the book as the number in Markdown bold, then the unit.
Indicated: **84** km/h
